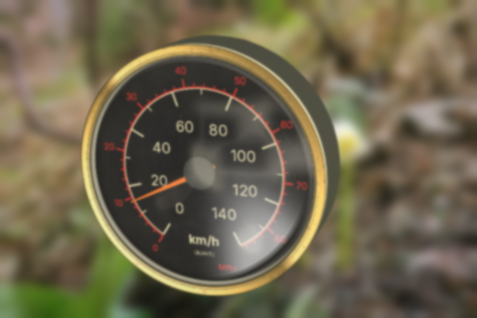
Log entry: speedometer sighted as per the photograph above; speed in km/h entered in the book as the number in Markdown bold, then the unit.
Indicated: **15** km/h
